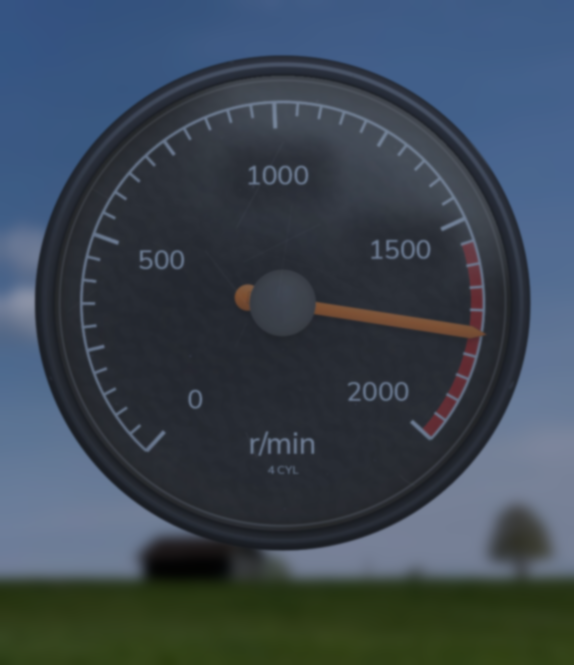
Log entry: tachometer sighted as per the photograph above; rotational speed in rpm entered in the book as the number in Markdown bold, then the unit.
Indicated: **1750** rpm
